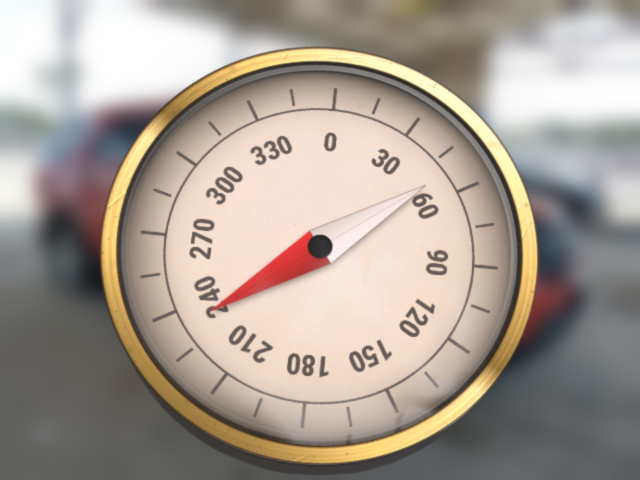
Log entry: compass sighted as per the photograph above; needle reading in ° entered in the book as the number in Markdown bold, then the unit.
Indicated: **232.5** °
